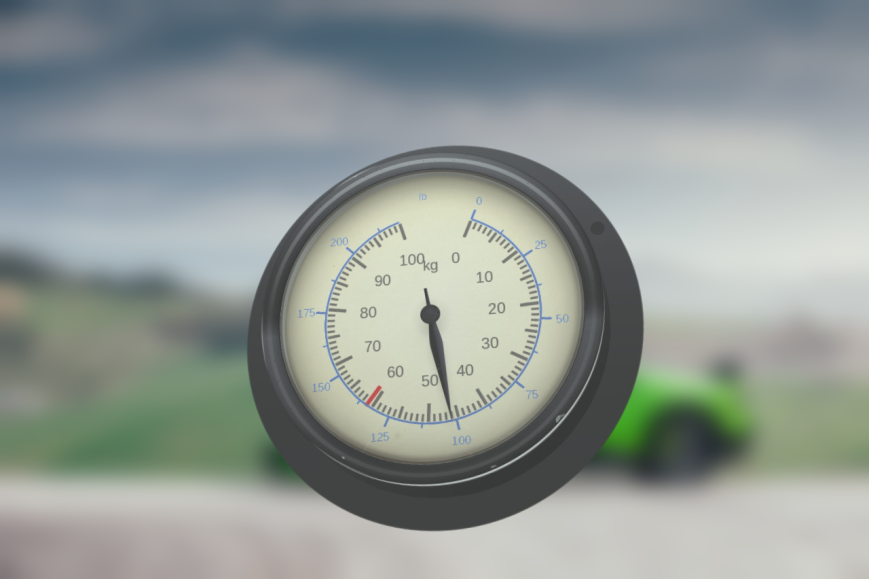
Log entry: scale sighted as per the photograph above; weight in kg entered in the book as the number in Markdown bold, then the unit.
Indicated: **46** kg
